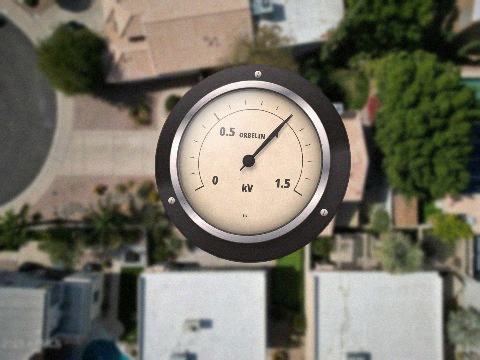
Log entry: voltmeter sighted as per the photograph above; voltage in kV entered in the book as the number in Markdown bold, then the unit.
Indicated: **1** kV
